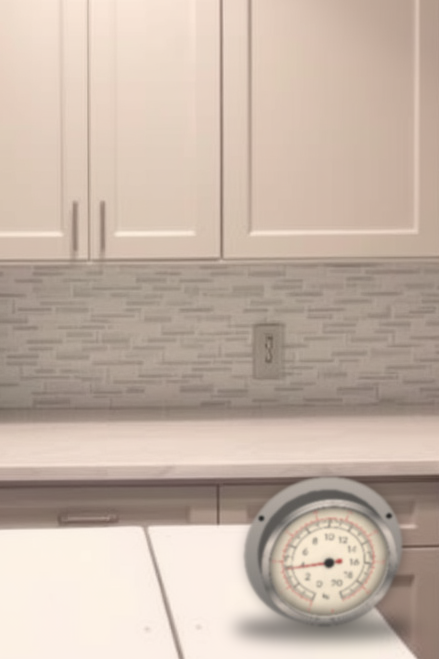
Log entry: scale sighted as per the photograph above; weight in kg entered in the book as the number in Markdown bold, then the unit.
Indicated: **4** kg
